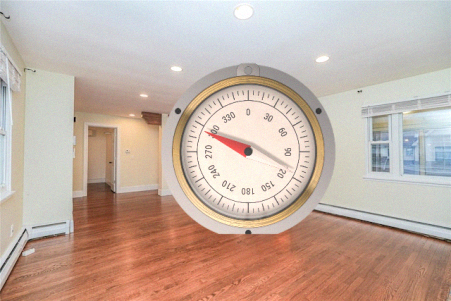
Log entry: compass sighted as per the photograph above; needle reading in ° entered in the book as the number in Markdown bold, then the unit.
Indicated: **295** °
